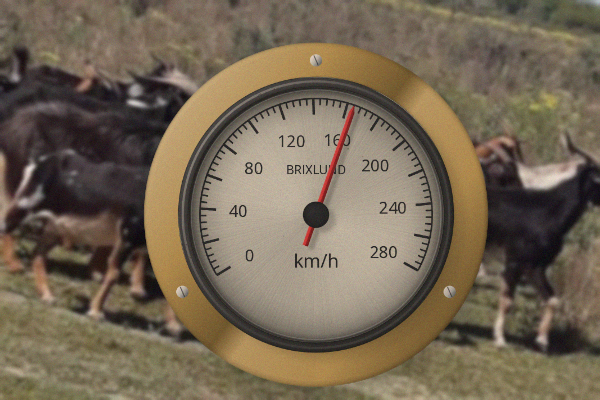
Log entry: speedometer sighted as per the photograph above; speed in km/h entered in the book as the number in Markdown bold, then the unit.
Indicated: **164** km/h
